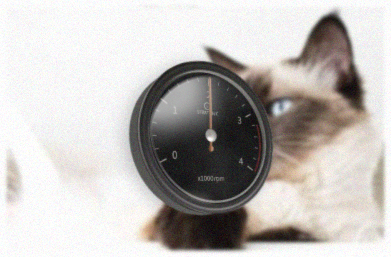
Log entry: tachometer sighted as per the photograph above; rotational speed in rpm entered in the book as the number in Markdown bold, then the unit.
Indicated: **2000** rpm
